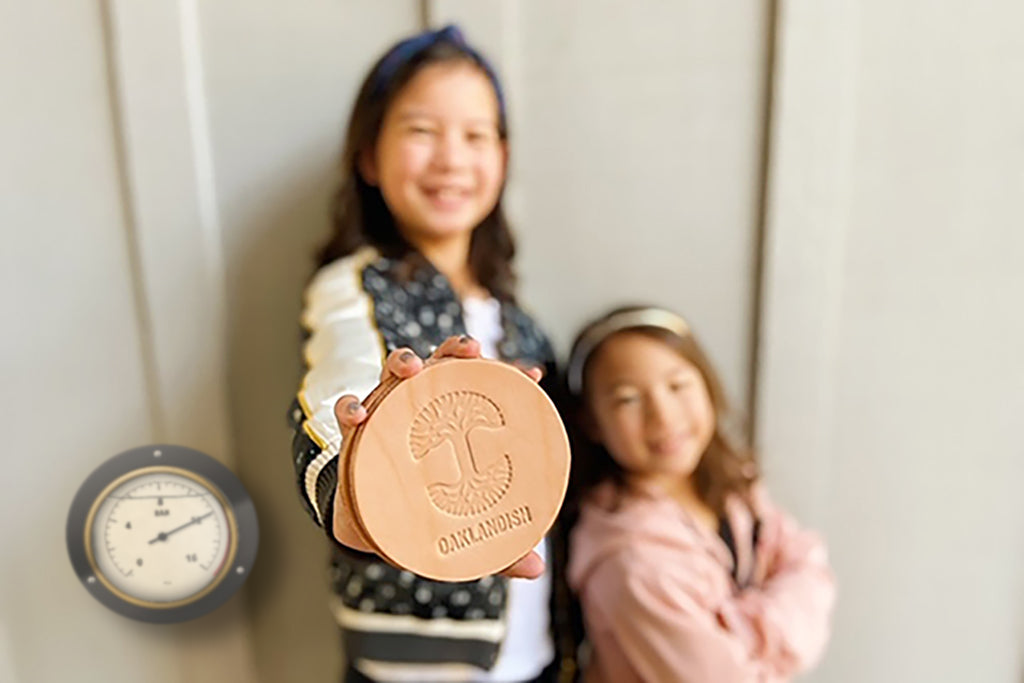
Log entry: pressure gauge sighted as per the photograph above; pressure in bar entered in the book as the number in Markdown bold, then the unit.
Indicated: **12** bar
